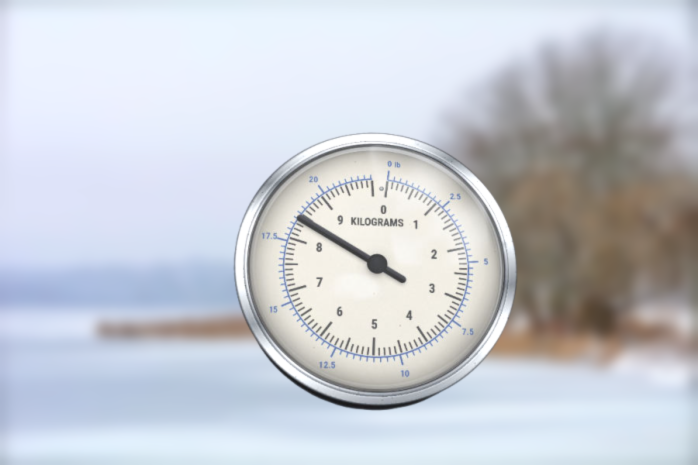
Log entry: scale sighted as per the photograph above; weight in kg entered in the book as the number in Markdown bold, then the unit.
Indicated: **8.4** kg
